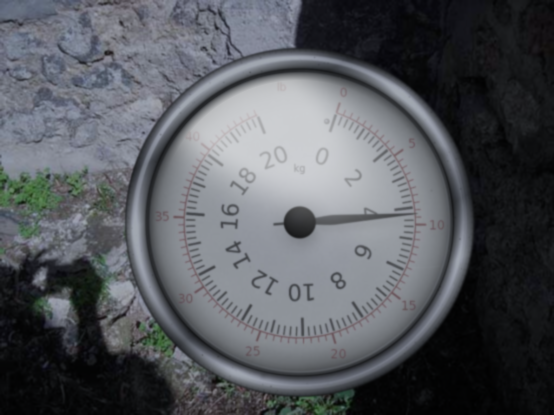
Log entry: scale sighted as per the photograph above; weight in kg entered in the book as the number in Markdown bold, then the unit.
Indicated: **4.2** kg
